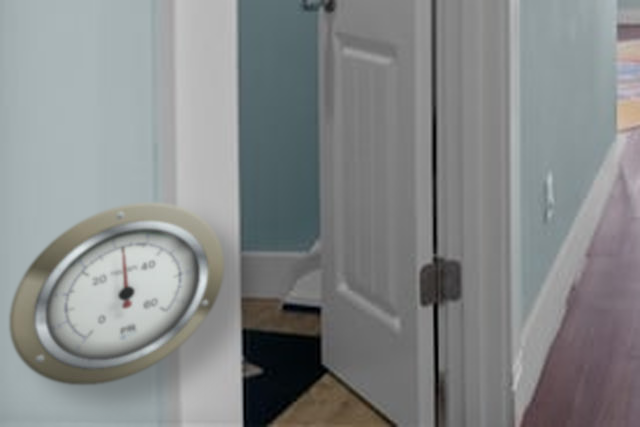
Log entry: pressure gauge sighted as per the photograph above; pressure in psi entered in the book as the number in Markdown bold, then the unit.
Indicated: **30** psi
